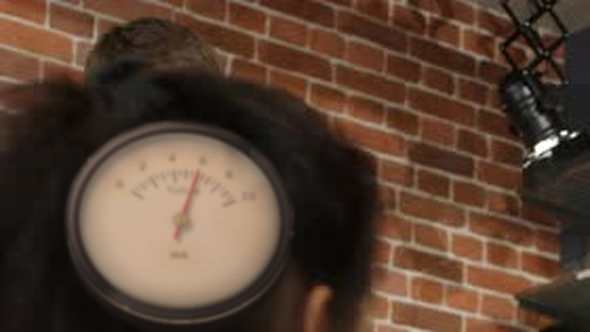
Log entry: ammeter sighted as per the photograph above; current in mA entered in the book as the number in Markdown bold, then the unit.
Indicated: **6** mA
